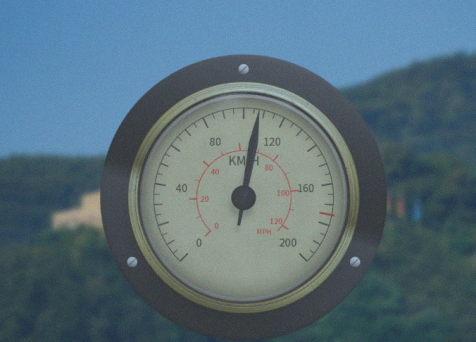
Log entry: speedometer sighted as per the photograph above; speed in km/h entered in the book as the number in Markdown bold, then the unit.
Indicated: **107.5** km/h
